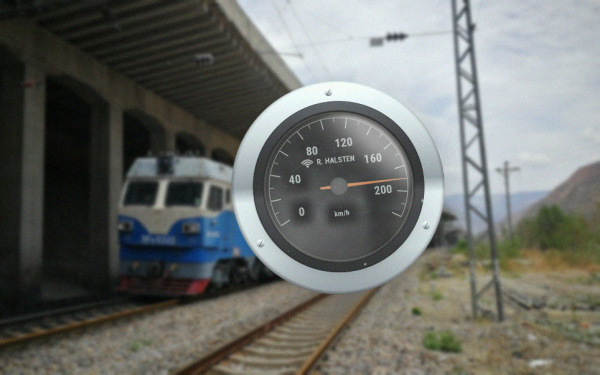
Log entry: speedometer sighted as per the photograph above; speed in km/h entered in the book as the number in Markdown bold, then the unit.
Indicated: **190** km/h
